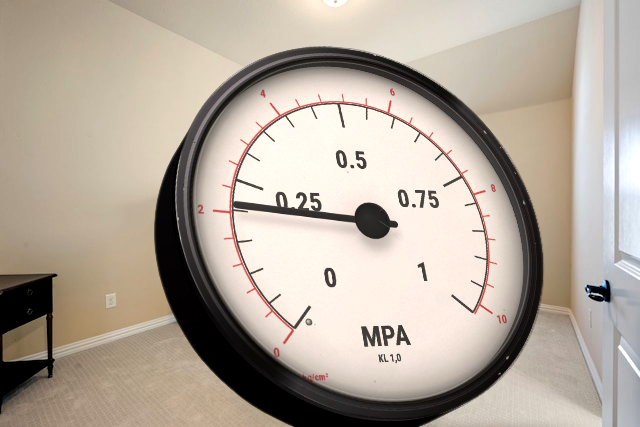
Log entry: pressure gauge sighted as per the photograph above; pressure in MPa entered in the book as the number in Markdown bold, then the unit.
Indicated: **0.2** MPa
